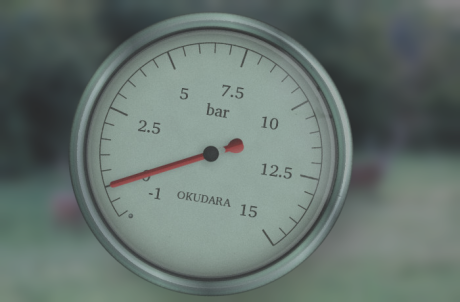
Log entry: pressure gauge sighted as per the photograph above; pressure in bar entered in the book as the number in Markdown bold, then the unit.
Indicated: **0** bar
